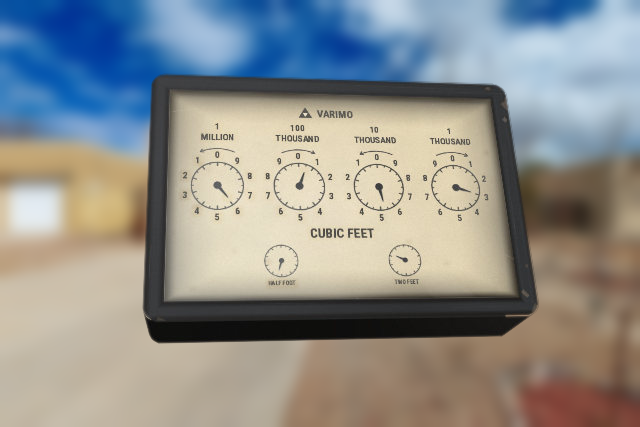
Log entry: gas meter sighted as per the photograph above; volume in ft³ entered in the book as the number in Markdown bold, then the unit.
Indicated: **605300** ft³
